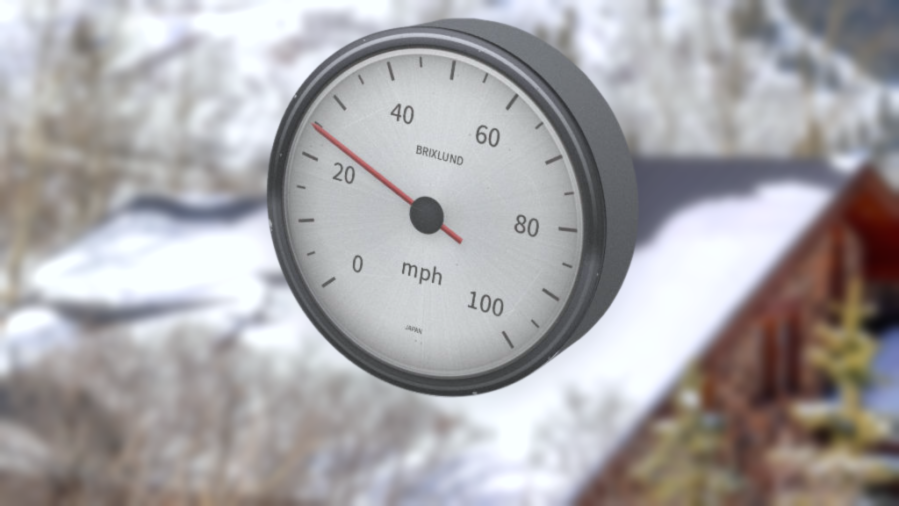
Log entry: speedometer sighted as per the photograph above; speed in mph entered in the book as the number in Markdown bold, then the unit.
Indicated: **25** mph
